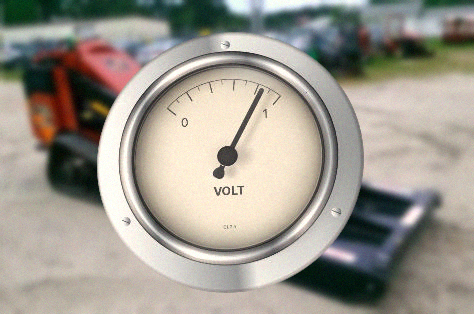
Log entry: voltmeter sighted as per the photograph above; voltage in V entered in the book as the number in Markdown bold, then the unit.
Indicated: **0.85** V
